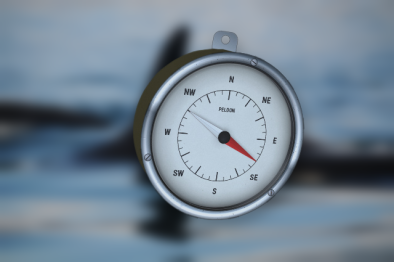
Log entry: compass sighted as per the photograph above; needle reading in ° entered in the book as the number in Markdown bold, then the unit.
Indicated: **120** °
